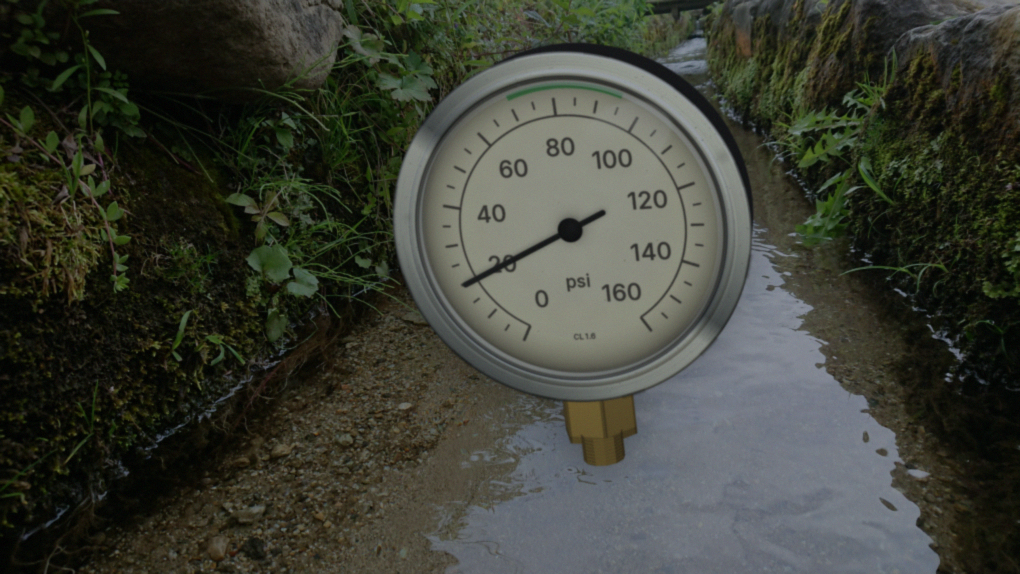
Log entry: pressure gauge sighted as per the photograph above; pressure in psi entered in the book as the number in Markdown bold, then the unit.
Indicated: **20** psi
